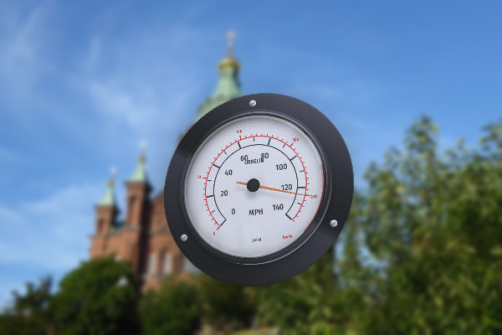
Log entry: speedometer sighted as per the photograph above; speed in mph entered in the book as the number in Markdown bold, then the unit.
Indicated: **125** mph
